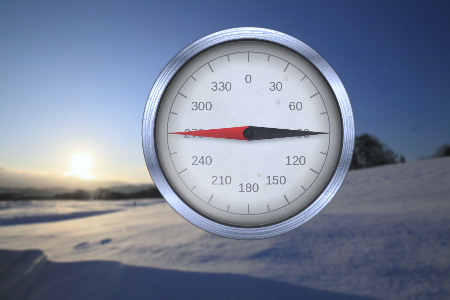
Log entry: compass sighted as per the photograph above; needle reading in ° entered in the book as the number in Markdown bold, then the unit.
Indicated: **270** °
